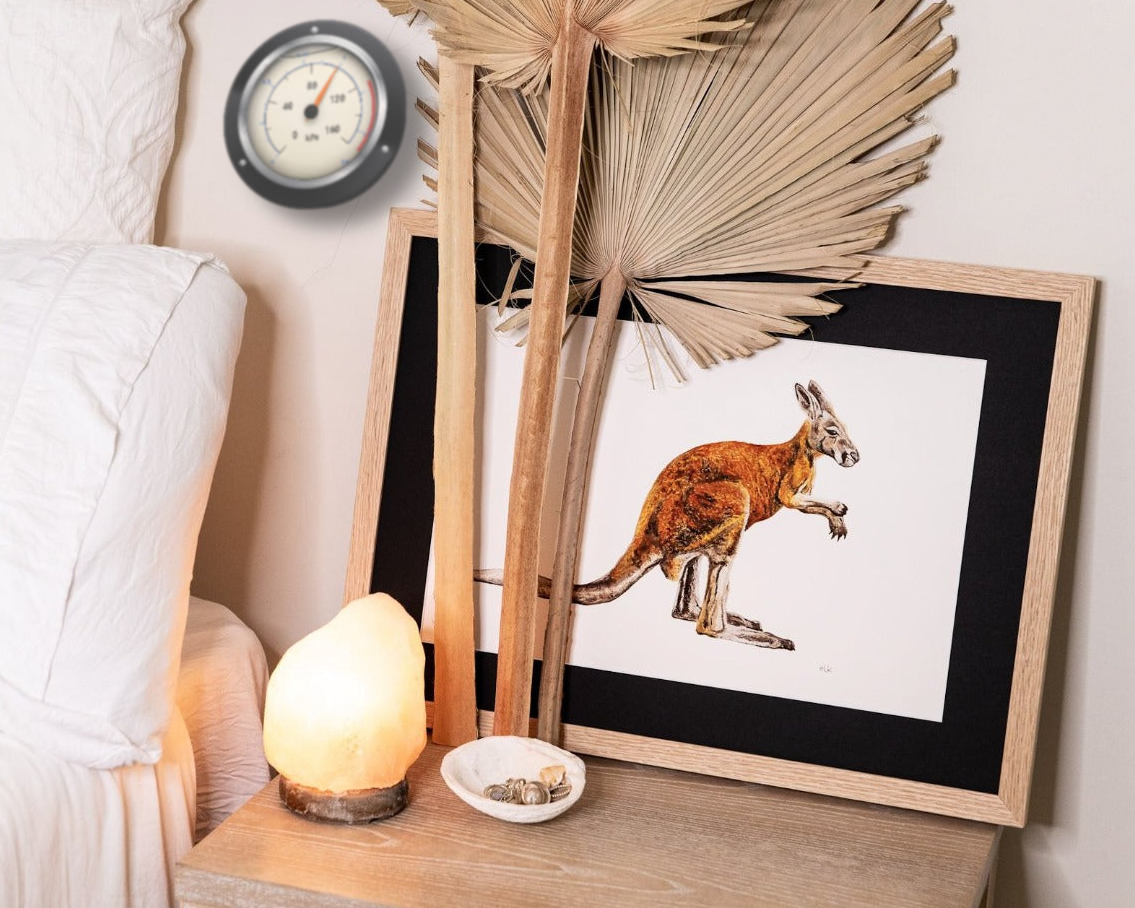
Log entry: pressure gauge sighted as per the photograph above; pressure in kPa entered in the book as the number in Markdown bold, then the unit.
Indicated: **100** kPa
